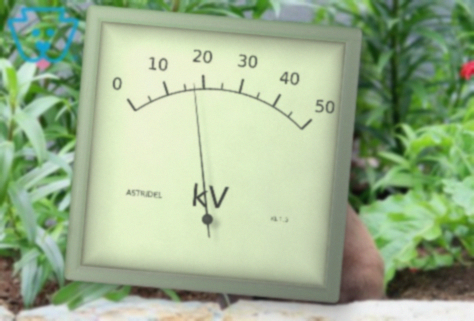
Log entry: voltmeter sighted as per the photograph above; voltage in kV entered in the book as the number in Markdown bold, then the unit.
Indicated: **17.5** kV
